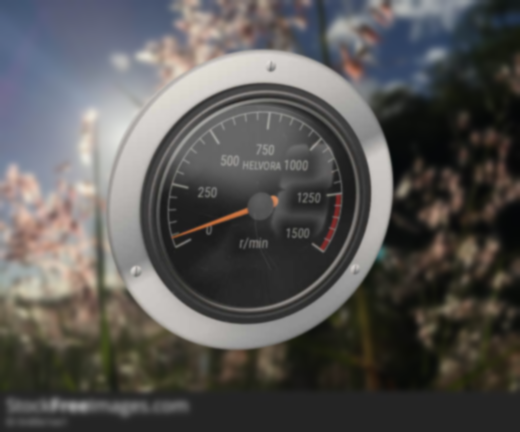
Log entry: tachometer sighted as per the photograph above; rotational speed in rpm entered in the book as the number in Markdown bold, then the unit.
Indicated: **50** rpm
